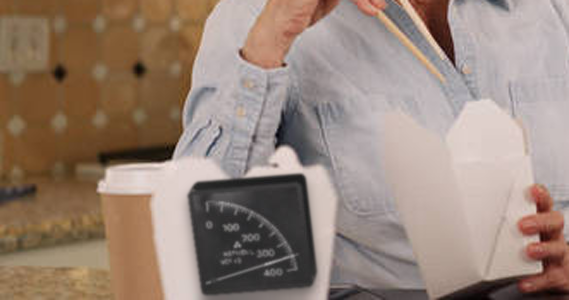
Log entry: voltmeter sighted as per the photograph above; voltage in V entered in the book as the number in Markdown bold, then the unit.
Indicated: **350** V
